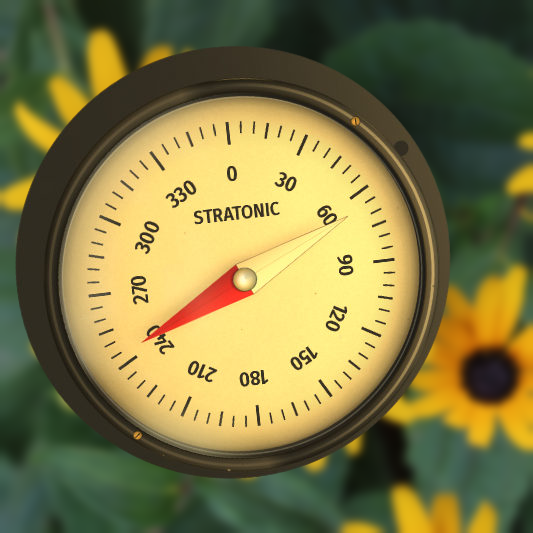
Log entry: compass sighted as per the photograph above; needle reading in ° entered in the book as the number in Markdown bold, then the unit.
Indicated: **245** °
